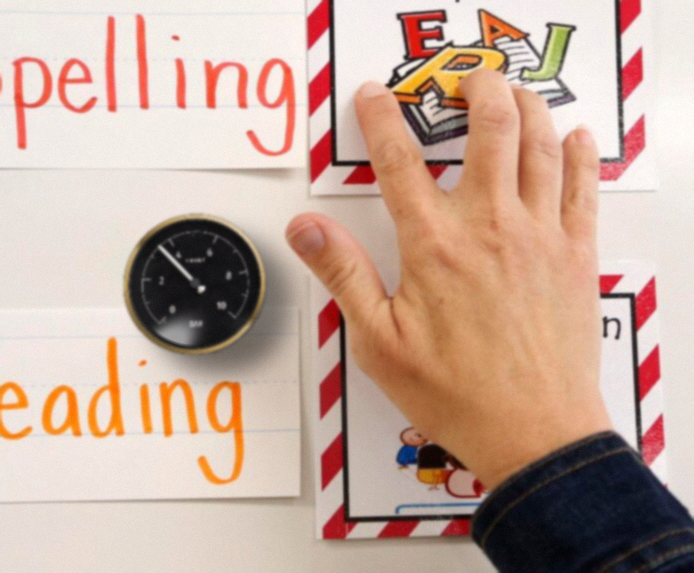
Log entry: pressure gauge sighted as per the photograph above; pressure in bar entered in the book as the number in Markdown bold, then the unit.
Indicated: **3.5** bar
